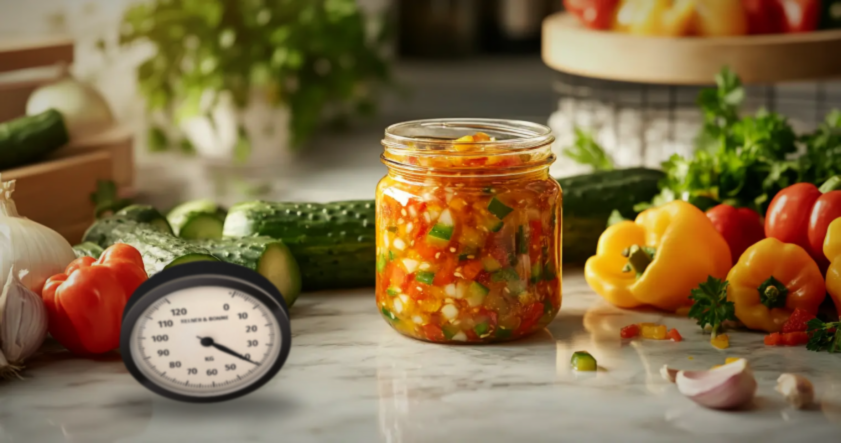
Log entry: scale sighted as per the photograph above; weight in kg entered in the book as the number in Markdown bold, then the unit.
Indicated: **40** kg
